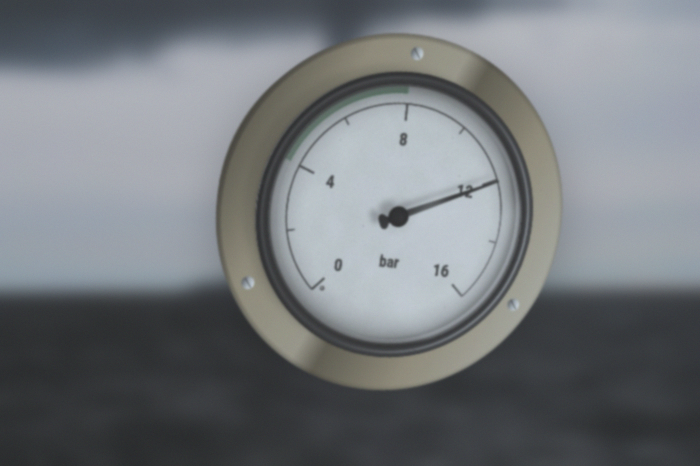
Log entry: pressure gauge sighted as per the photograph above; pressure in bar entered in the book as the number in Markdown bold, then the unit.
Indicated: **12** bar
